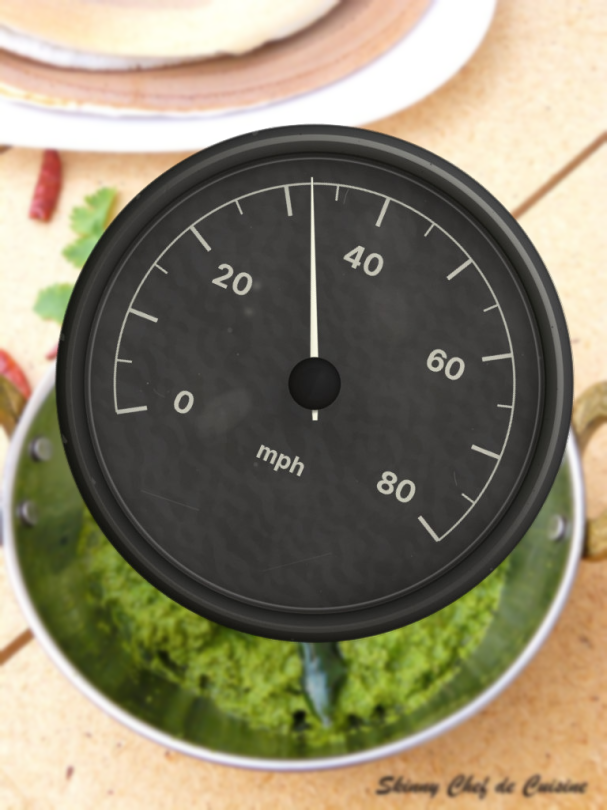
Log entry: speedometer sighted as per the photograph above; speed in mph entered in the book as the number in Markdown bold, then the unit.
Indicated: **32.5** mph
